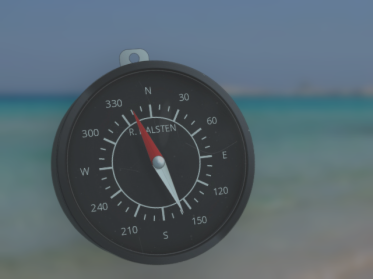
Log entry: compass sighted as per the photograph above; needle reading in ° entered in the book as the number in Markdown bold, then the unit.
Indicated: **340** °
